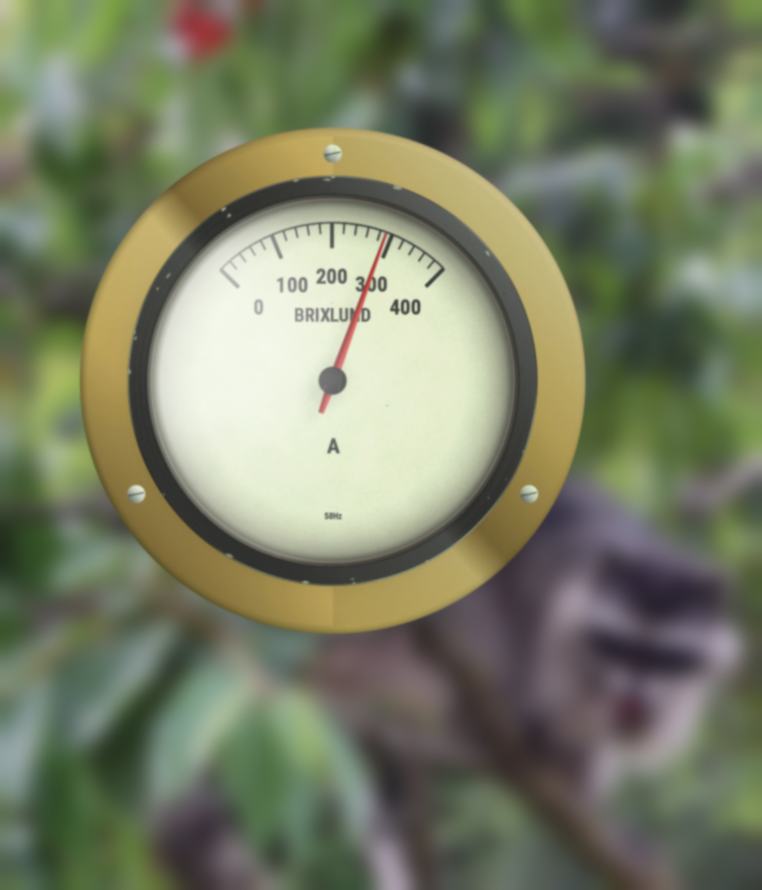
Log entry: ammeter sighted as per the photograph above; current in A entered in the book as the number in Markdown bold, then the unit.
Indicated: **290** A
